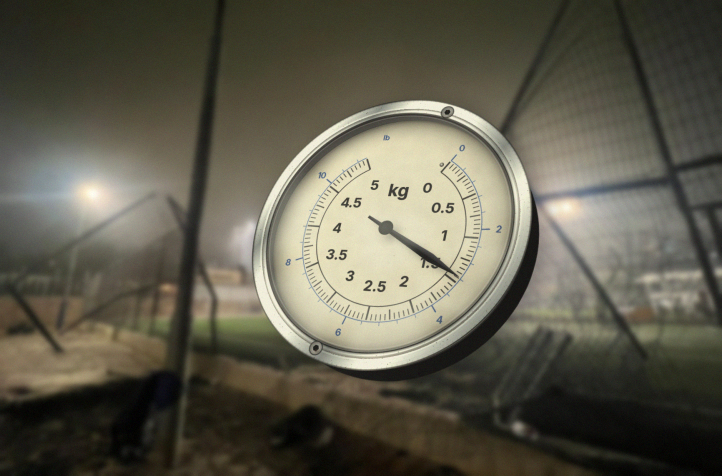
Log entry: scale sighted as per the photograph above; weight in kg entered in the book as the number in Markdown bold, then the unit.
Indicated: **1.45** kg
